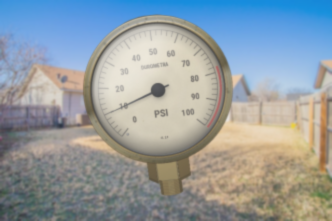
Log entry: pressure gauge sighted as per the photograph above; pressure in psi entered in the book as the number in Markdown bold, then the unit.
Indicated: **10** psi
